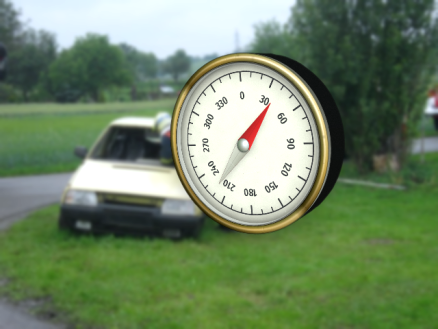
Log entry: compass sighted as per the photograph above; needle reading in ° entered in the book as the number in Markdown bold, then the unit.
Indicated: **40** °
